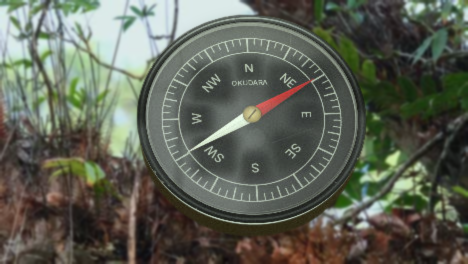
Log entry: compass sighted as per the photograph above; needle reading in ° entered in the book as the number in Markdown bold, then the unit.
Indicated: **60** °
